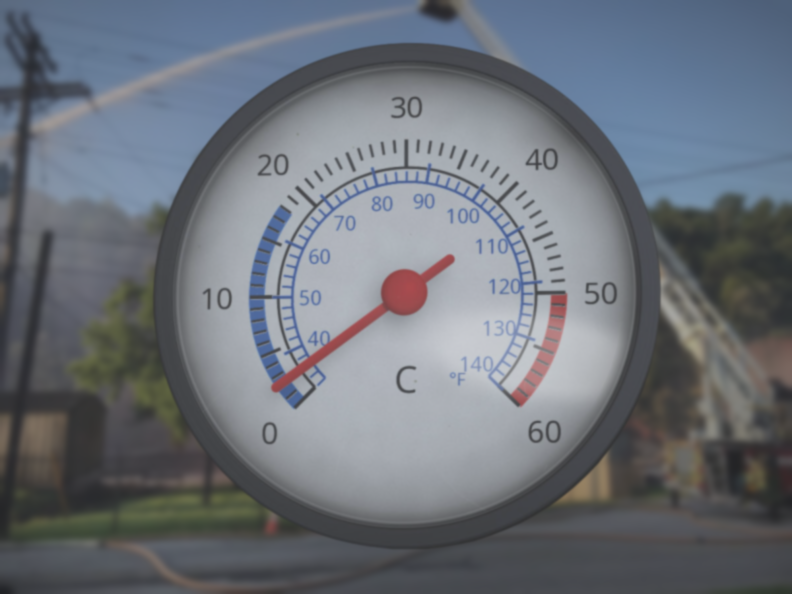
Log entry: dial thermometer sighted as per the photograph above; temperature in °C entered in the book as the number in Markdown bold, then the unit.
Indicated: **2** °C
